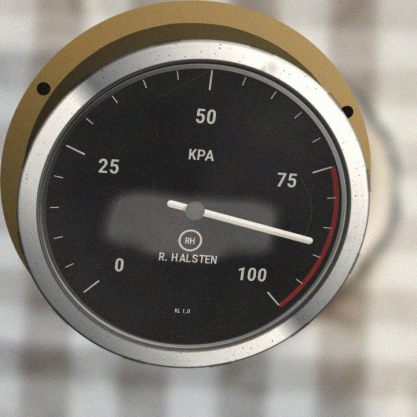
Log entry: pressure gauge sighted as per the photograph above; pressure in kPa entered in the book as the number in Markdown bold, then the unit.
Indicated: **87.5** kPa
